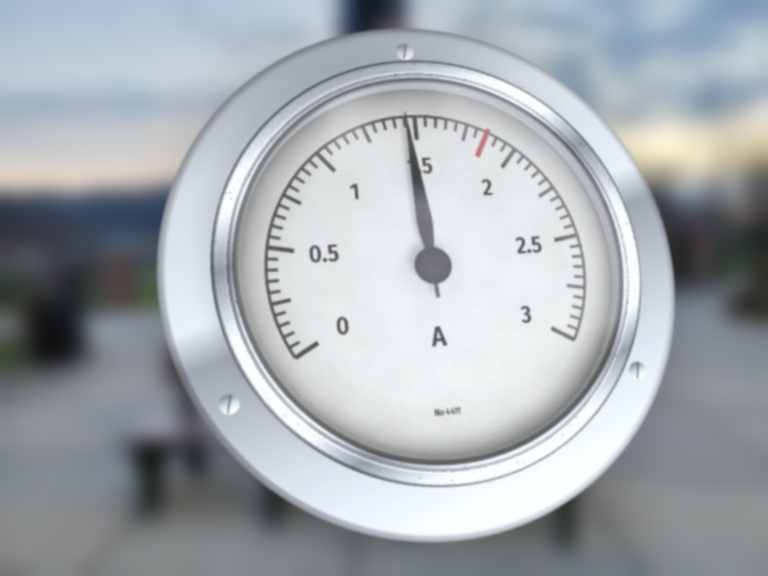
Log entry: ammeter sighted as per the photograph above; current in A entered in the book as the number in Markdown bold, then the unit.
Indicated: **1.45** A
